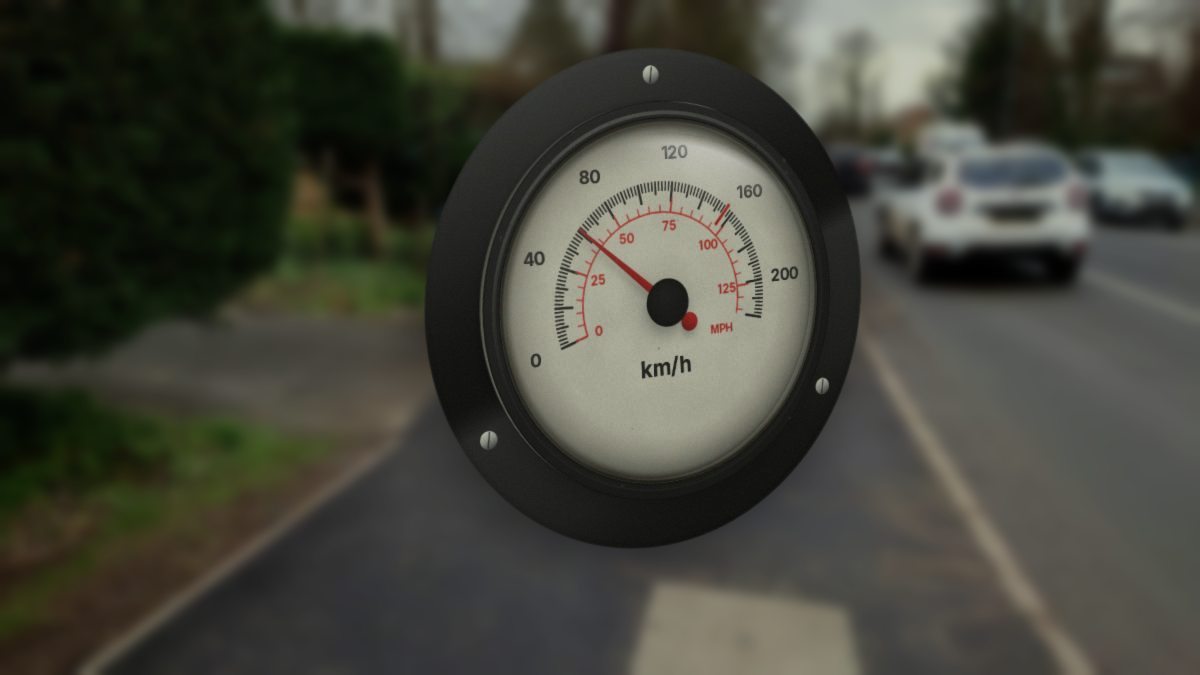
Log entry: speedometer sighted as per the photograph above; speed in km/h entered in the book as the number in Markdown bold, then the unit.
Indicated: **60** km/h
